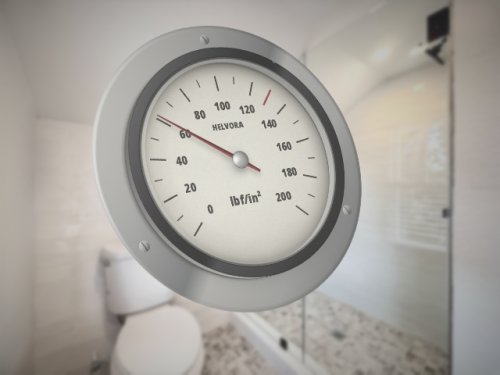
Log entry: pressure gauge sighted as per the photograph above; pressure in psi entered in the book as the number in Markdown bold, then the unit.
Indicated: **60** psi
